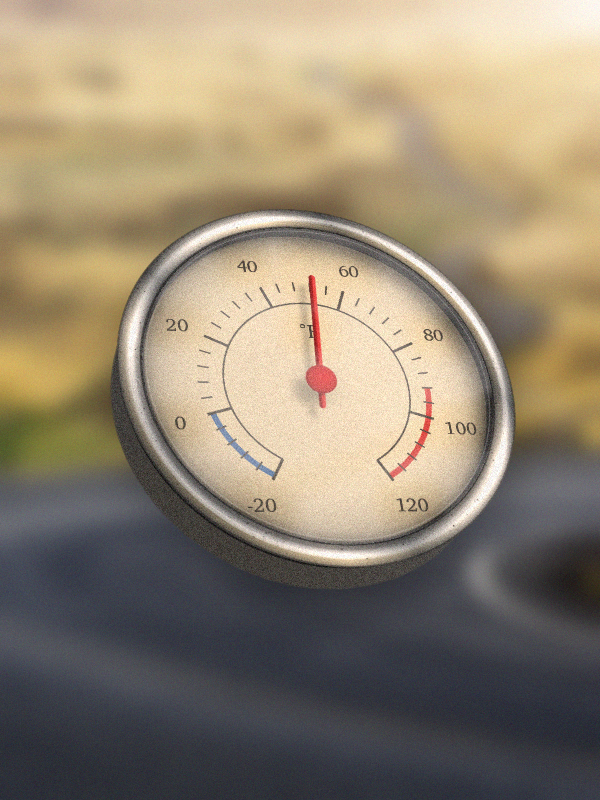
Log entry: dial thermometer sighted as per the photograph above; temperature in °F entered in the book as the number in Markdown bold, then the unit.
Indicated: **52** °F
